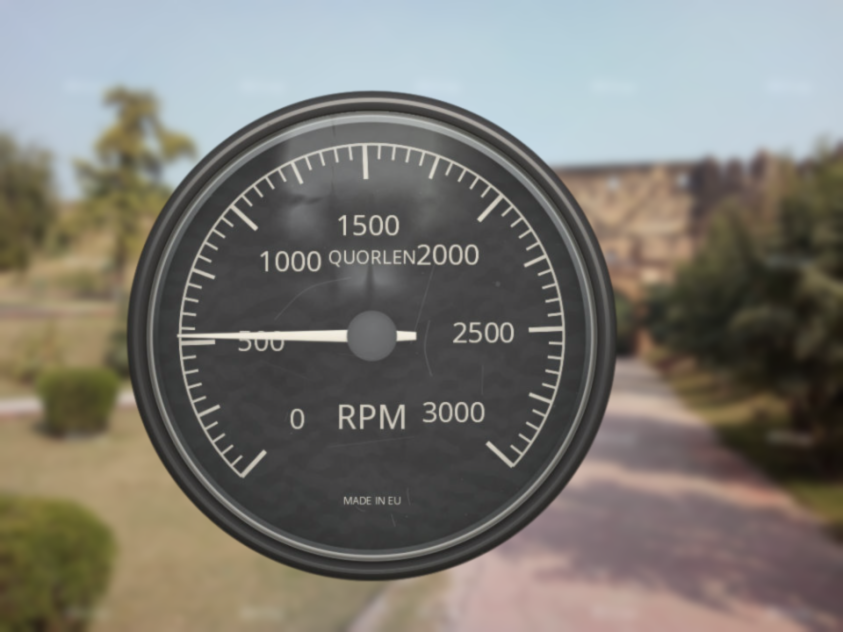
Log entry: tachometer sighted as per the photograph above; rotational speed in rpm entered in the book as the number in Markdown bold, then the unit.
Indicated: **525** rpm
